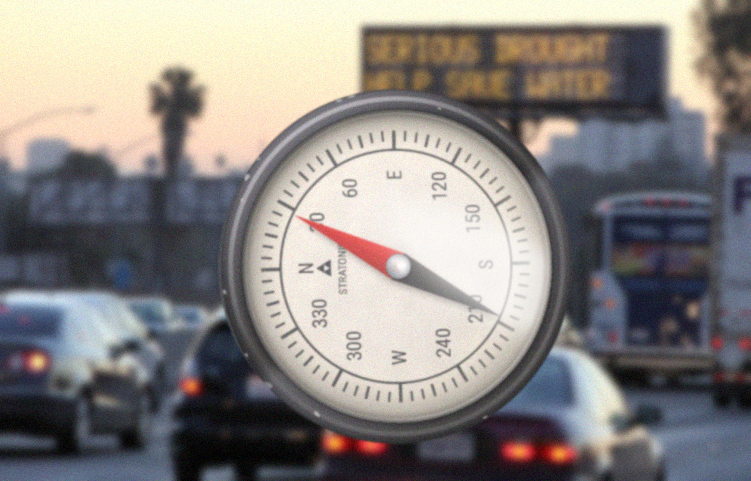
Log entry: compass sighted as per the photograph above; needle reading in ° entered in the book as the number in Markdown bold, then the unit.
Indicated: **27.5** °
